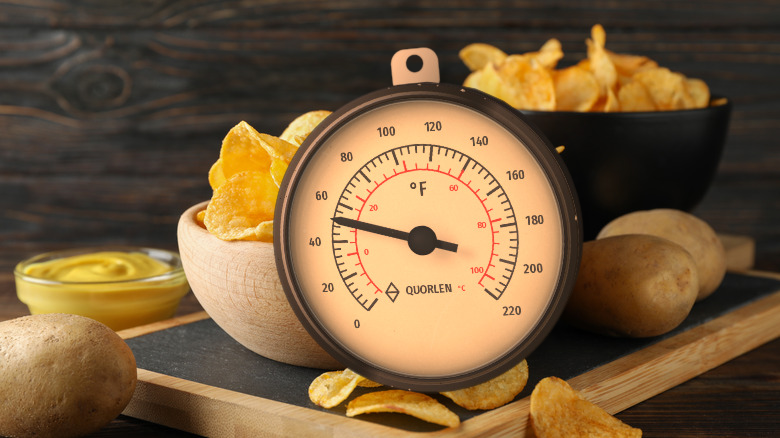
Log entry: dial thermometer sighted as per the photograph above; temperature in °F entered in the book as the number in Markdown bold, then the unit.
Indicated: **52** °F
